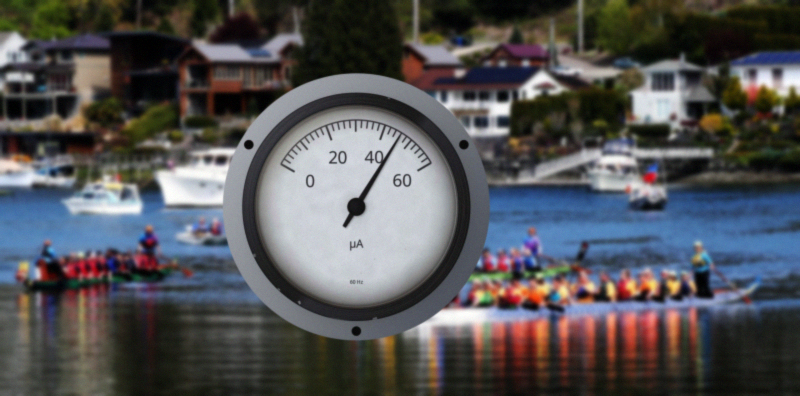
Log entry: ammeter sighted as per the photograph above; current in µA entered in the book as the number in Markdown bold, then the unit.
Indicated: **46** µA
